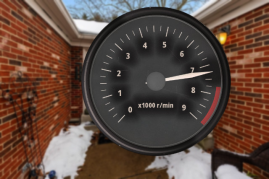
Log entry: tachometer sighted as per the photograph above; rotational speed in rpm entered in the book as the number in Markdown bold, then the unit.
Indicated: **7250** rpm
